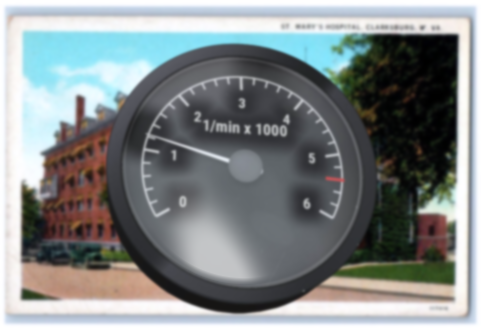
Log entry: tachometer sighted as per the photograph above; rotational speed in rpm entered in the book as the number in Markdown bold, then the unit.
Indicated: **1200** rpm
